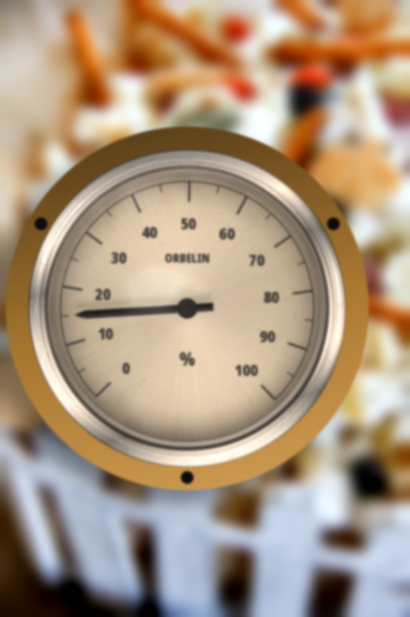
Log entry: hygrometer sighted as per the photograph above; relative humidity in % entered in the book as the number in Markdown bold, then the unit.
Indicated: **15** %
